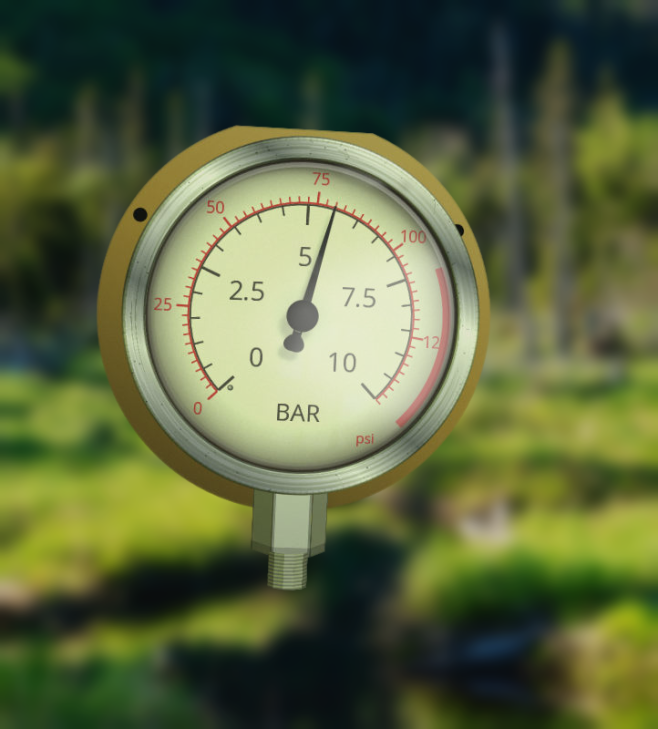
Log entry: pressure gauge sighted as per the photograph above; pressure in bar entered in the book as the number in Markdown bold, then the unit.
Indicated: **5.5** bar
